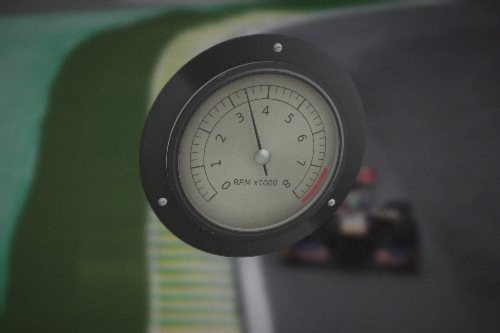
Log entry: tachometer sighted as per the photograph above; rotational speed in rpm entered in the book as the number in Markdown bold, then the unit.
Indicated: **3400** rpm
